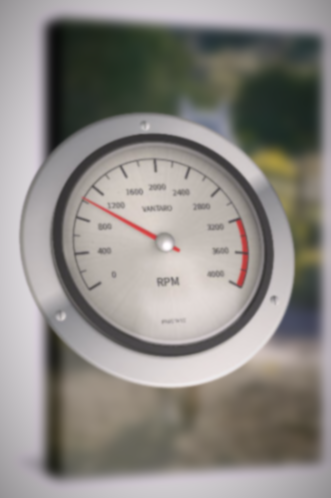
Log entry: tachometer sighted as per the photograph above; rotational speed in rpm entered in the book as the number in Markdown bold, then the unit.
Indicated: **1000** rpm
